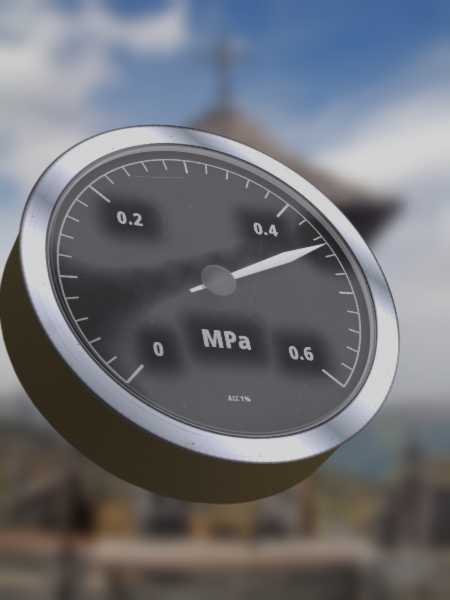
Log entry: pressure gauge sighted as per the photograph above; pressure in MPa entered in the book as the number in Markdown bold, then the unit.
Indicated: **0.45** MPa
